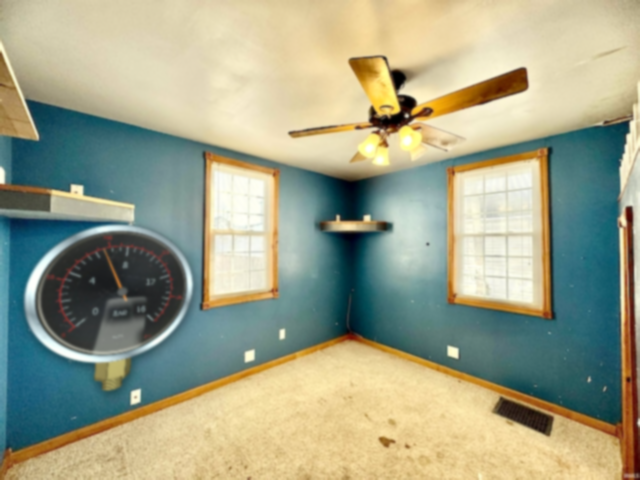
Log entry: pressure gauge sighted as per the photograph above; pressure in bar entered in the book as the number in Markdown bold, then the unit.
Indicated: **6.5** bar
